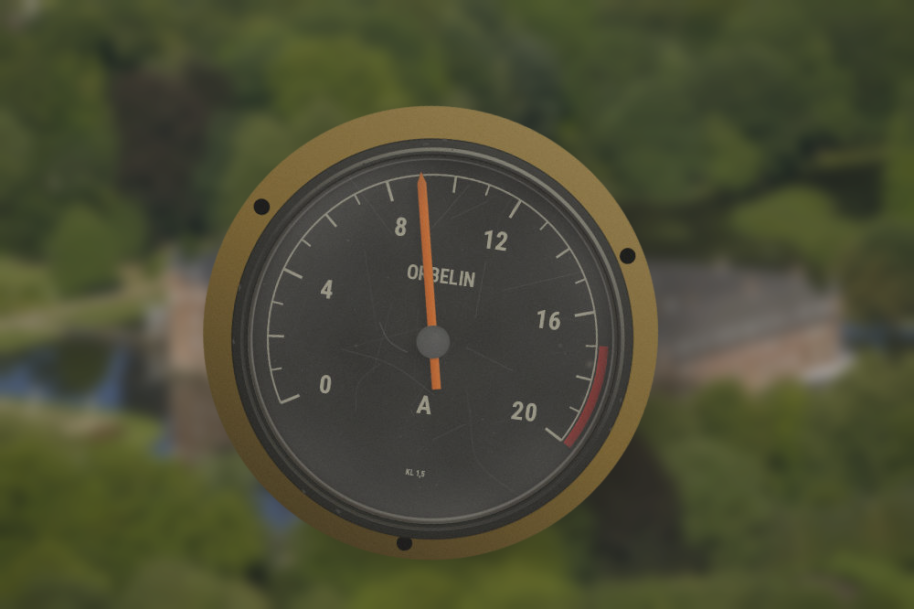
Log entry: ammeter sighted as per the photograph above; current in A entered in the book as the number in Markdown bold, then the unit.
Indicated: **9** A
